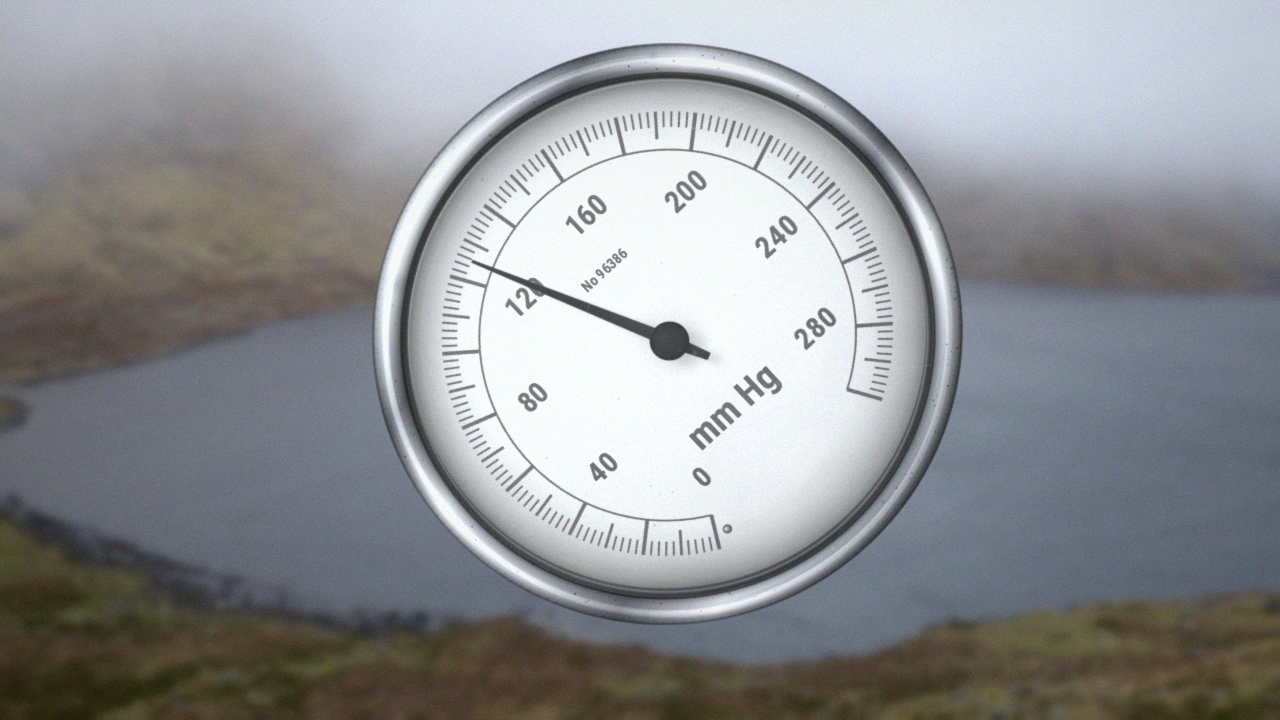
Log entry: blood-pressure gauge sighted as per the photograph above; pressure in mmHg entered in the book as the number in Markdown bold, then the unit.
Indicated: **126** mmHg
